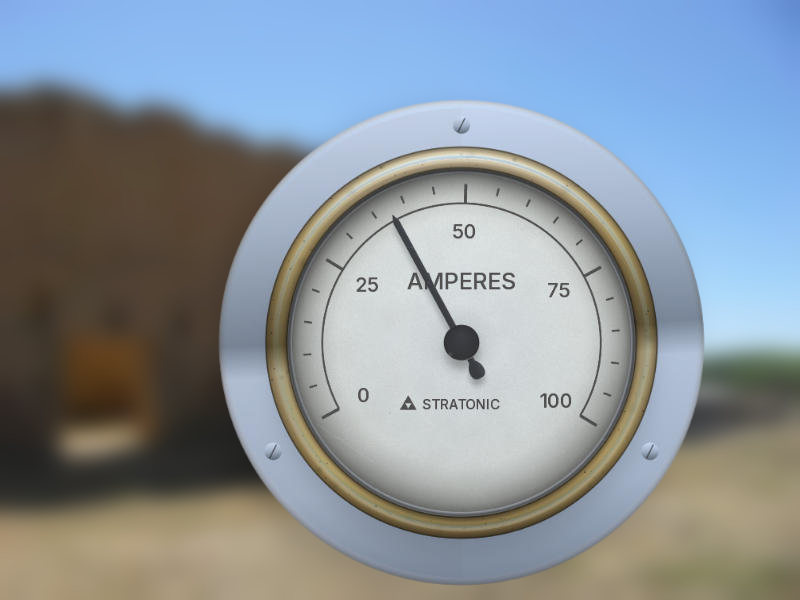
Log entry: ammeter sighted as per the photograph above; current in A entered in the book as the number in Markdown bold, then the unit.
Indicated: **37.5** A
